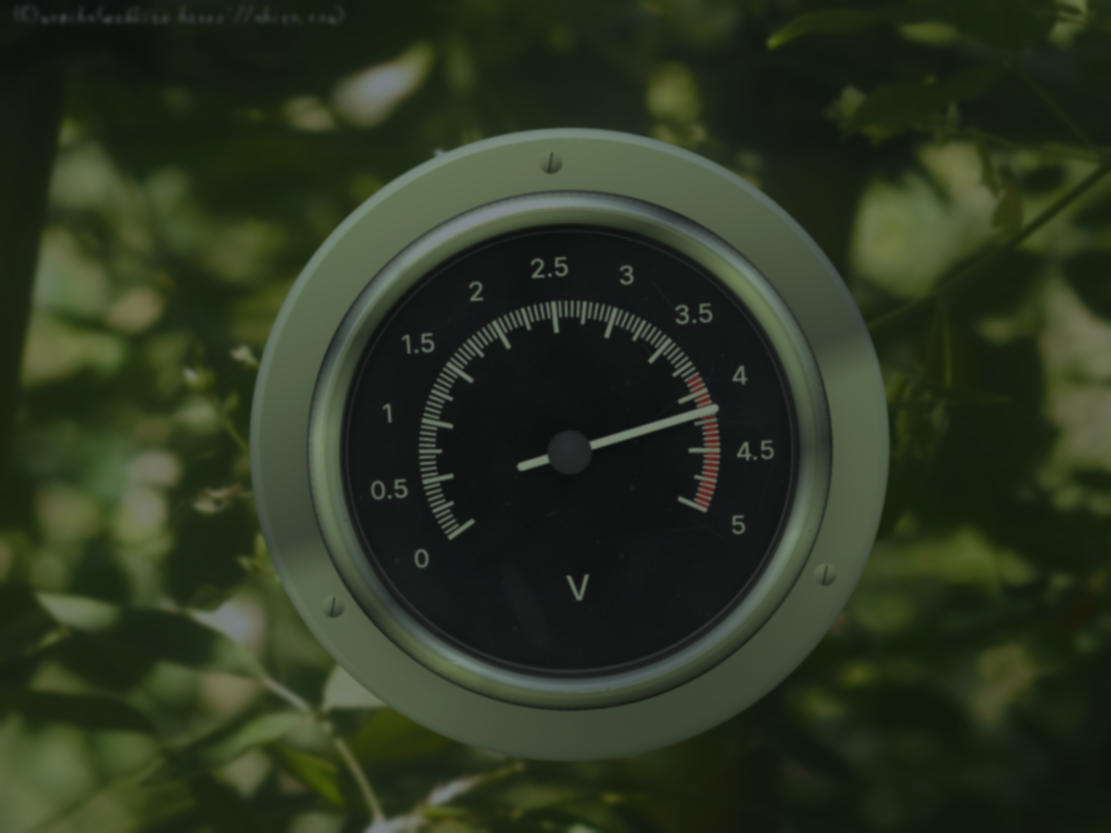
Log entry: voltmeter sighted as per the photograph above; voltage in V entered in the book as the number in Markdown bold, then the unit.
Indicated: **4.15** V
